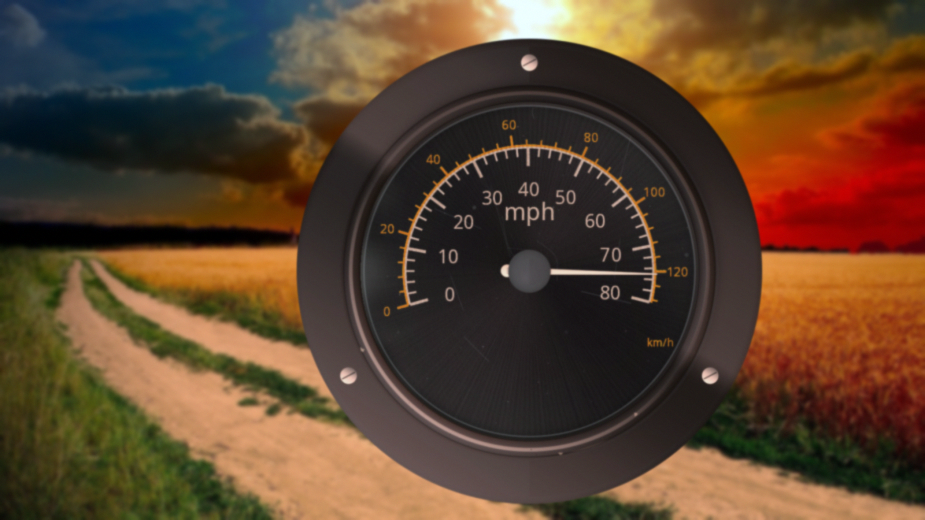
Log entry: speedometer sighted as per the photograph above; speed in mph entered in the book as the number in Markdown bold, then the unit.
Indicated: **75** mph
